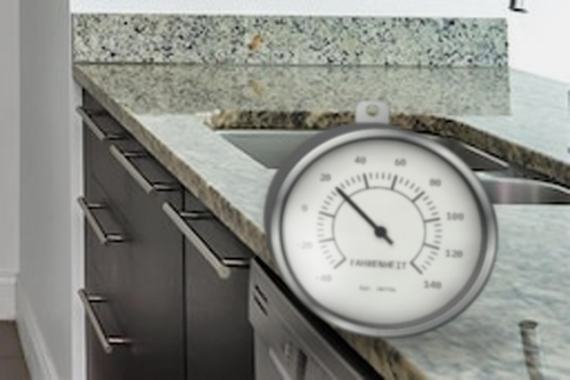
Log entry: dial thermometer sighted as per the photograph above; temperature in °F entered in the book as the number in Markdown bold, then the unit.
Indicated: **20** °F
